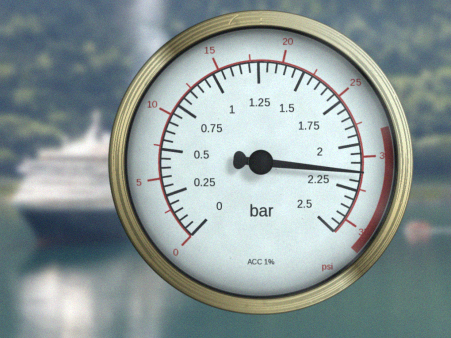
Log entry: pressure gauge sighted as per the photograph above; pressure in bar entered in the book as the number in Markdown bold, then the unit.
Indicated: **2.15** bar
